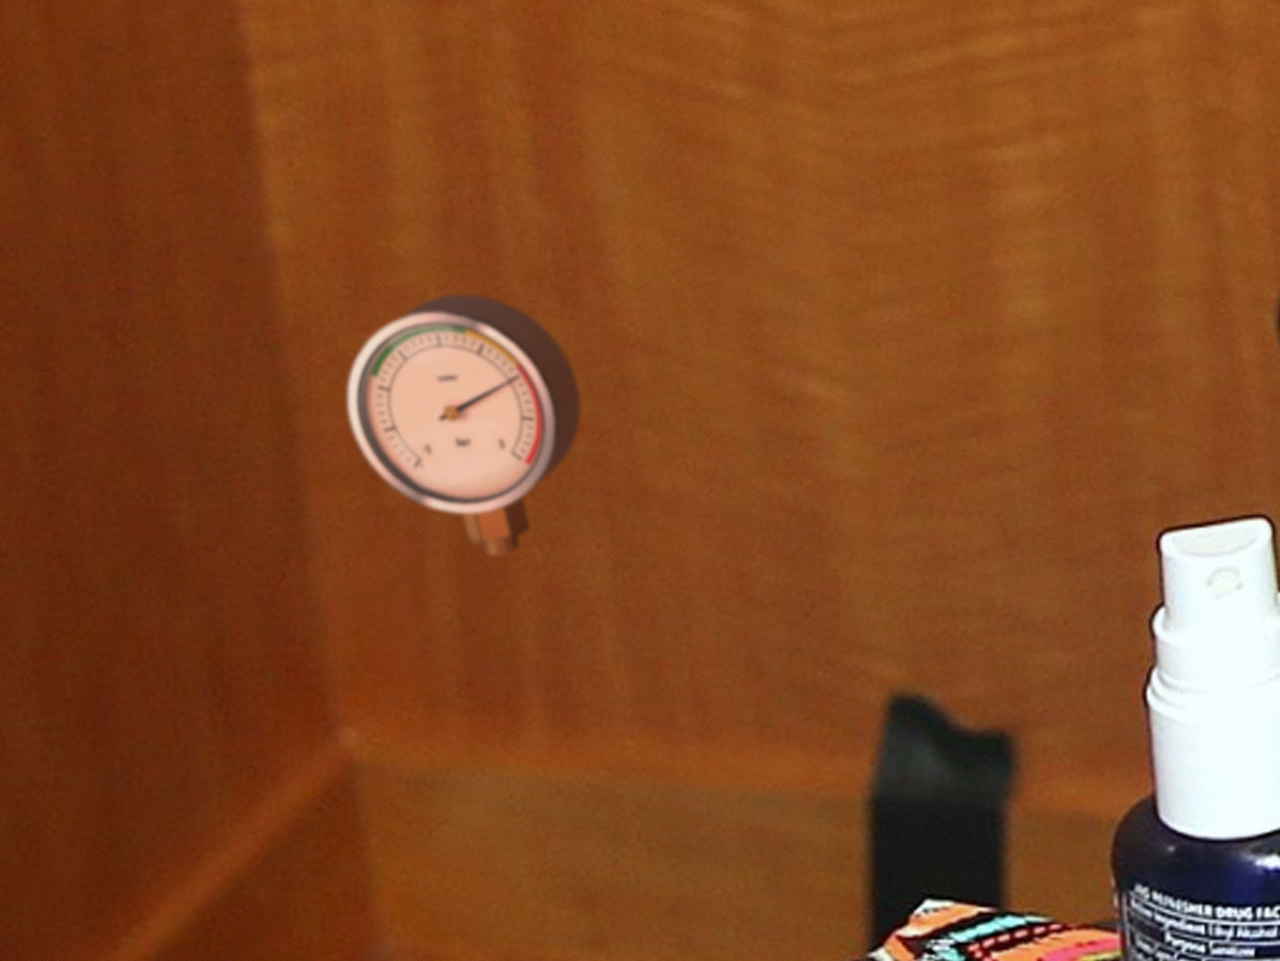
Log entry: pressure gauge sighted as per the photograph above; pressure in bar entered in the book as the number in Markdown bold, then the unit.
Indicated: **2** bar
